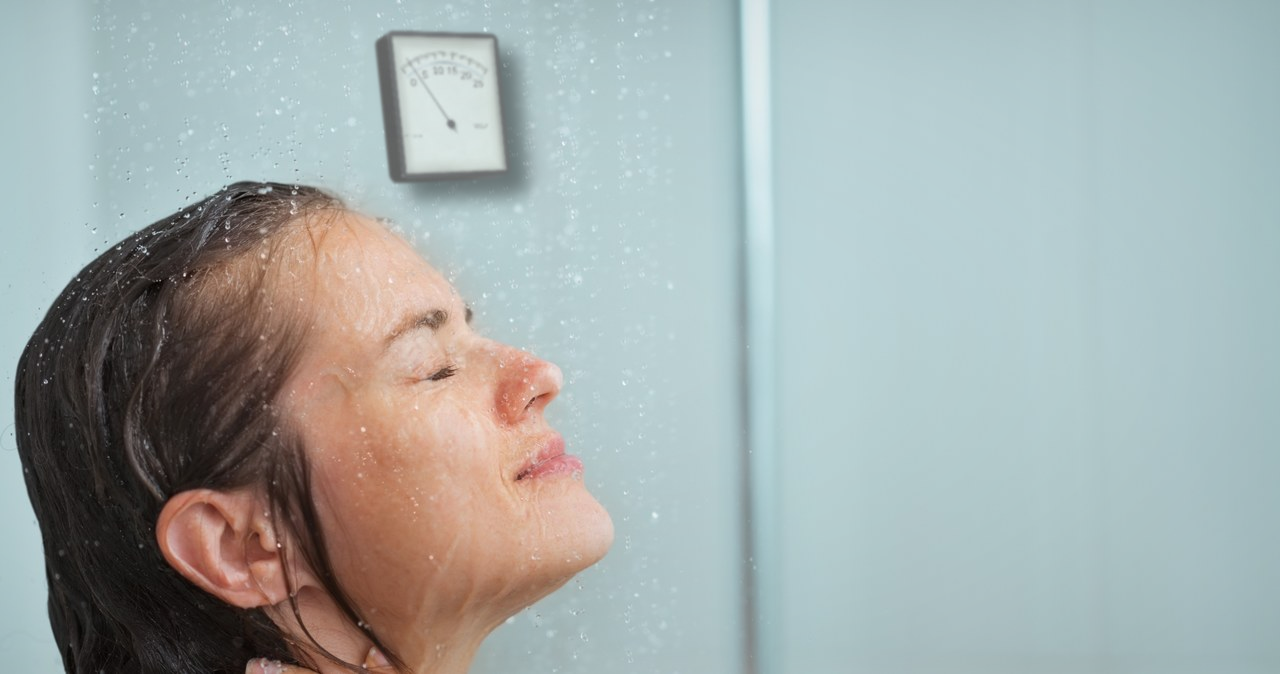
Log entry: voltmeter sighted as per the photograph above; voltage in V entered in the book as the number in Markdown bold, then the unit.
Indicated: **2.5** V
